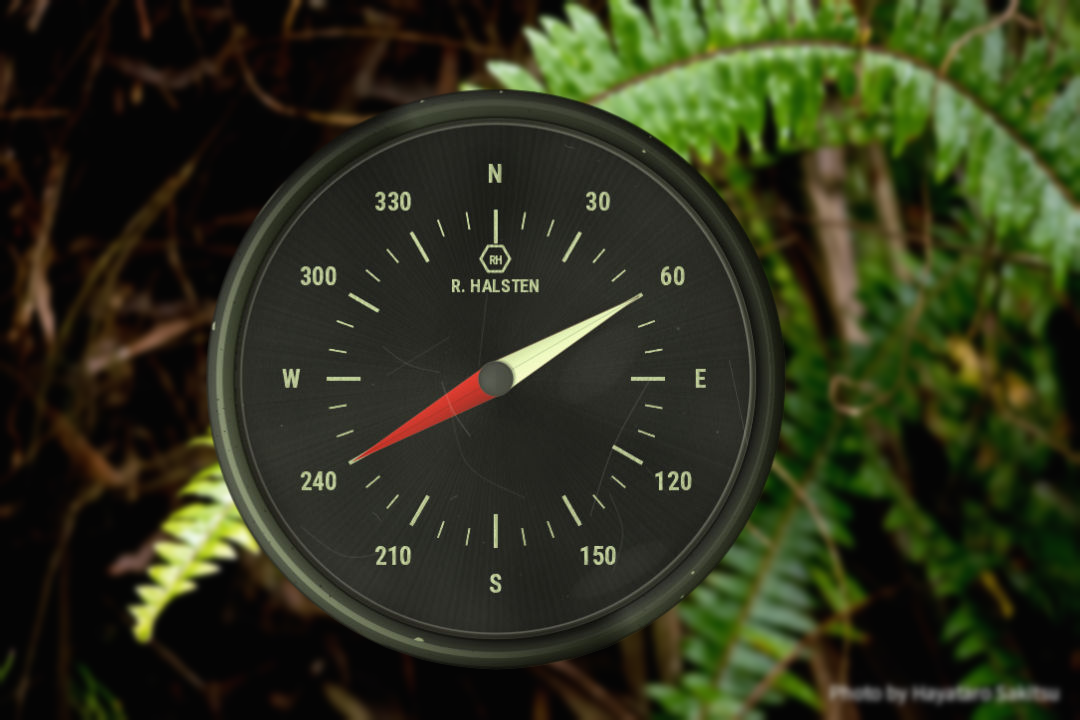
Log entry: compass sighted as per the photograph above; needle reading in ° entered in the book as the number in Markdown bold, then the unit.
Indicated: **240** °
